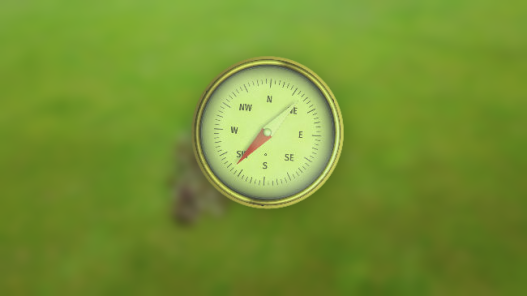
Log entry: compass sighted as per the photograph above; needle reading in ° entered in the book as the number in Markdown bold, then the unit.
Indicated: **220** °
